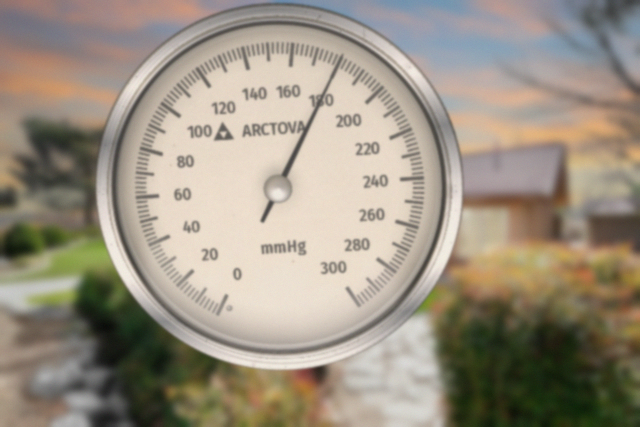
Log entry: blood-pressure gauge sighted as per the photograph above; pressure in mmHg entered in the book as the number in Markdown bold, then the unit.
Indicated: **180** mmHg
